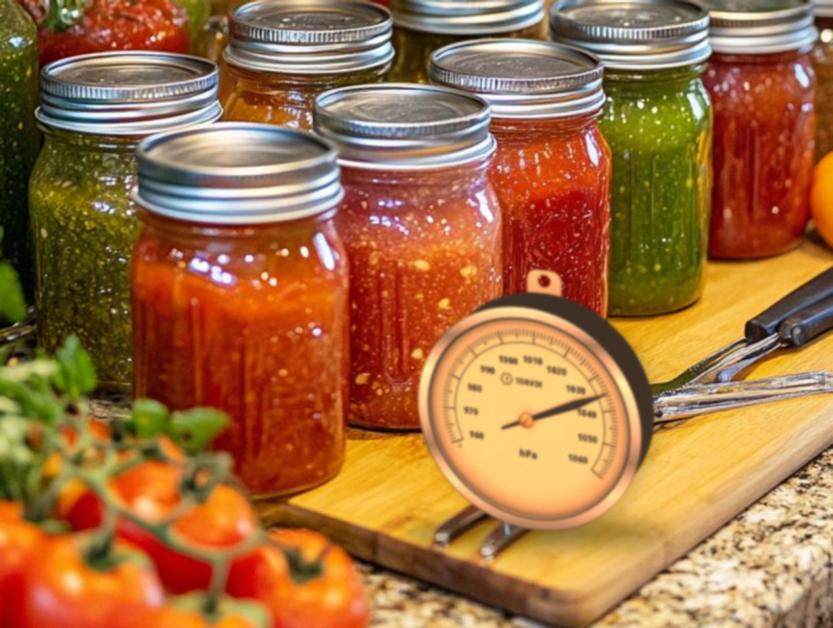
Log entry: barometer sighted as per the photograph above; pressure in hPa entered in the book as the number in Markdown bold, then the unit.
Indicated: **1035** hPa
